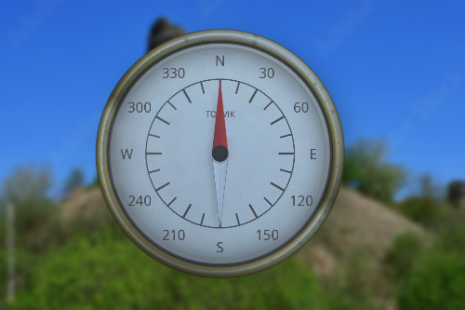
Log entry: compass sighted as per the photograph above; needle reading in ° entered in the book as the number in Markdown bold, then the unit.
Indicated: **0** °
